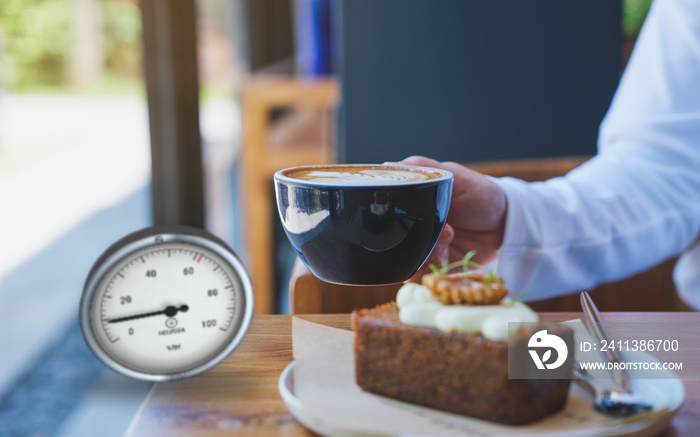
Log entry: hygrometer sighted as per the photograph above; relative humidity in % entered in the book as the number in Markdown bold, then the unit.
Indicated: **10** %
